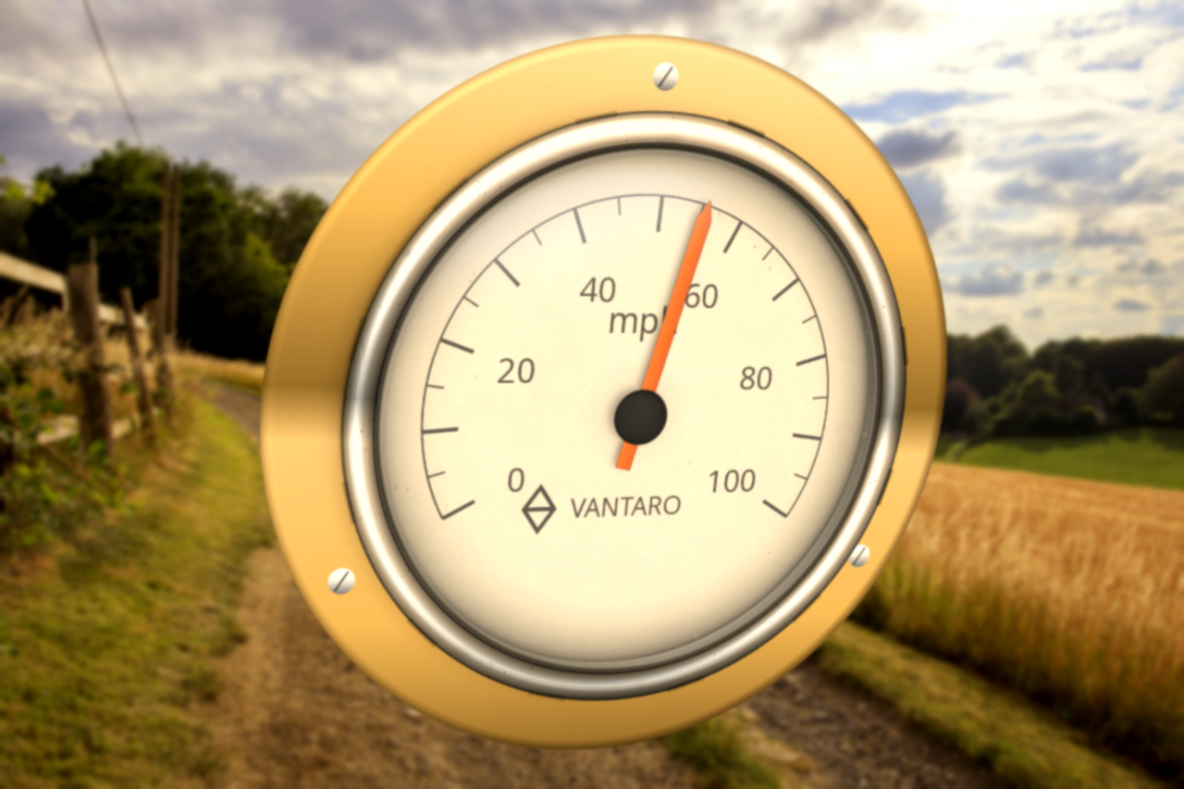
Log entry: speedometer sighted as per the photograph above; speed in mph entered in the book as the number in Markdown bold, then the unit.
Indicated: **55** mph
